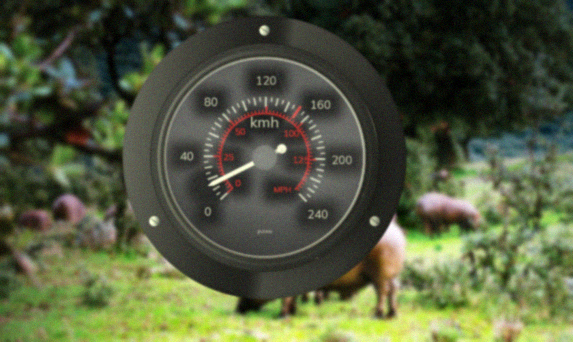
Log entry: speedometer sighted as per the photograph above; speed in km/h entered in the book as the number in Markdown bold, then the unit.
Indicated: **15** km/h
